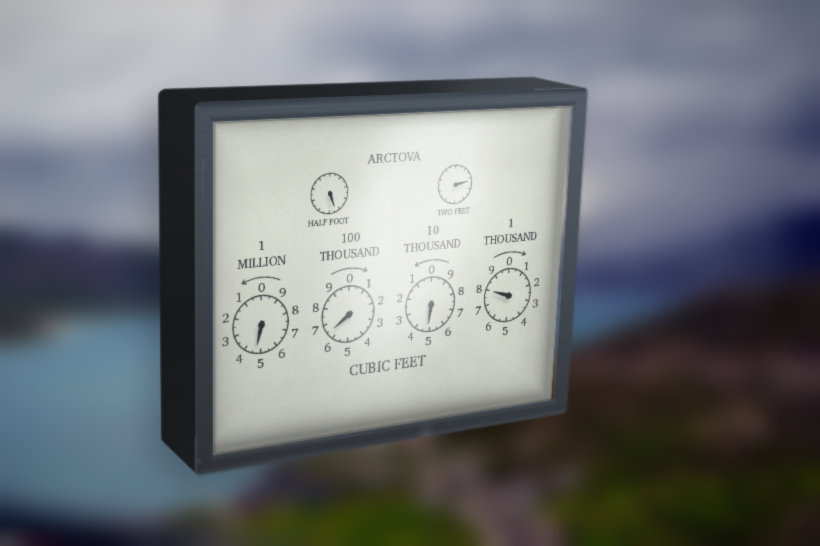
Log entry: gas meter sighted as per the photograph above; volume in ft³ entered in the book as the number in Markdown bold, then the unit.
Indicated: **464800** ft³
